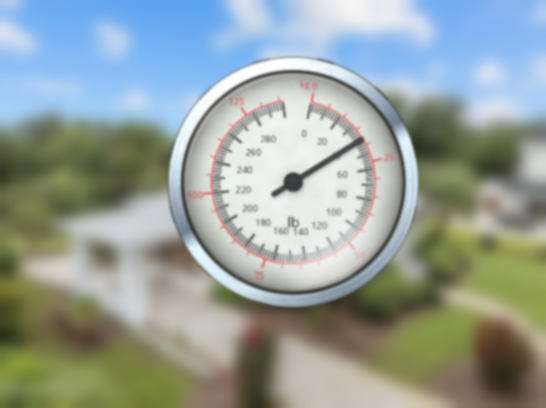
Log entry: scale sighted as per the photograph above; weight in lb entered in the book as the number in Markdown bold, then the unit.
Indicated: **40** lb
